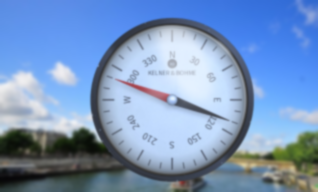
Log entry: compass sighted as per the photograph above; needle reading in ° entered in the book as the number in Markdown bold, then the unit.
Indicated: **290** °
